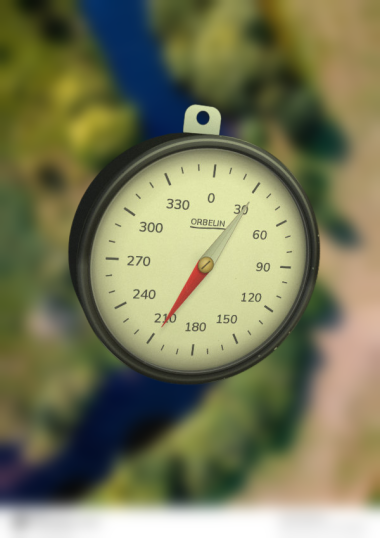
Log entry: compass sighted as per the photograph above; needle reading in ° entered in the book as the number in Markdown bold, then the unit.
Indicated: **210** °
